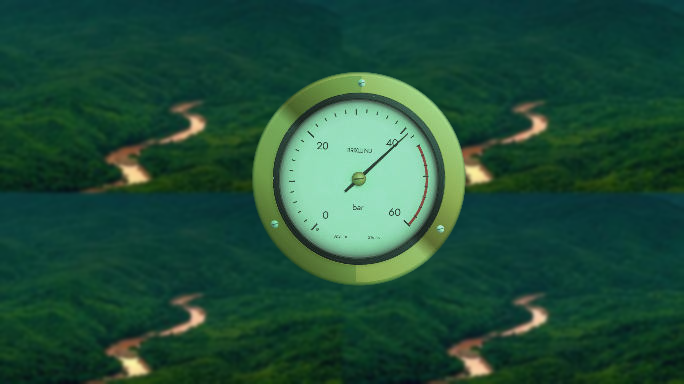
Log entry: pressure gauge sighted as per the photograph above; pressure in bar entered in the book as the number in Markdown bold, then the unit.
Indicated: **41** bar
